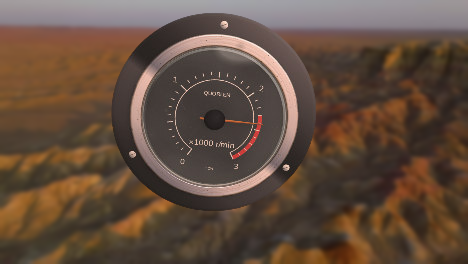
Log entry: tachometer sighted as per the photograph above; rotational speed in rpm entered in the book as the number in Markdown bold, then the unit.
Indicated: **2400** rpm
